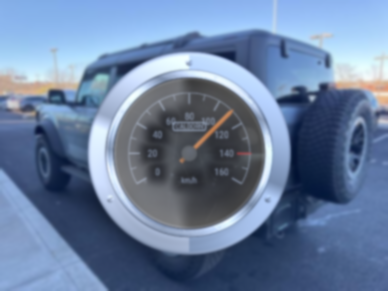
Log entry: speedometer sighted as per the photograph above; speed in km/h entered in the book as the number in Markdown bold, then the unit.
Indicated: **110** km/h
